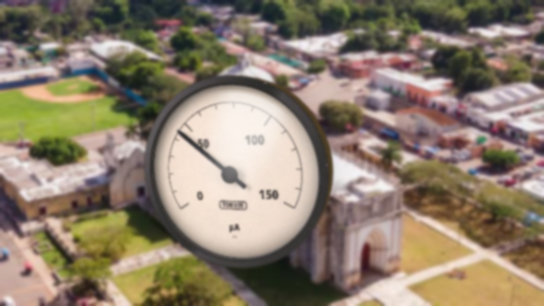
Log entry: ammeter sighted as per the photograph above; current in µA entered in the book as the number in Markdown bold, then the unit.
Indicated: **45** µA
